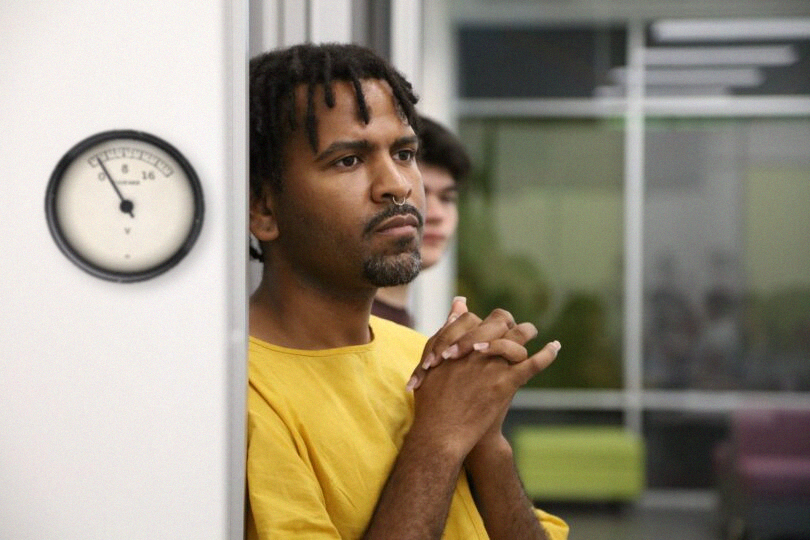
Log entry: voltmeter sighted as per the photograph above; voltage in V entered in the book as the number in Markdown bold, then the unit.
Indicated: **2** V
